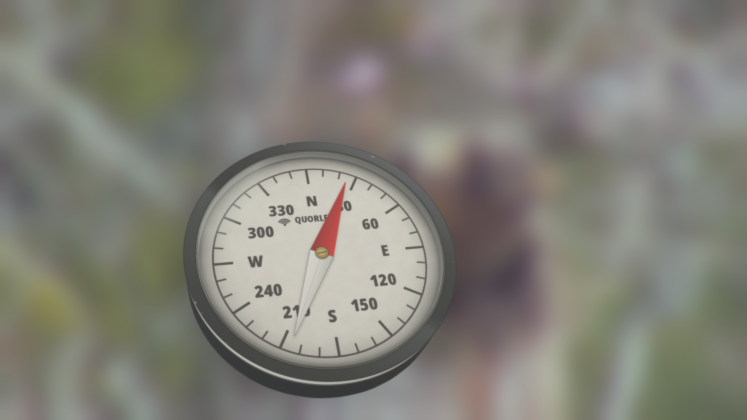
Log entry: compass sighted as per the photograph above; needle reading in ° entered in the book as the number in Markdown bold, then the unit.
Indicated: **25** °
